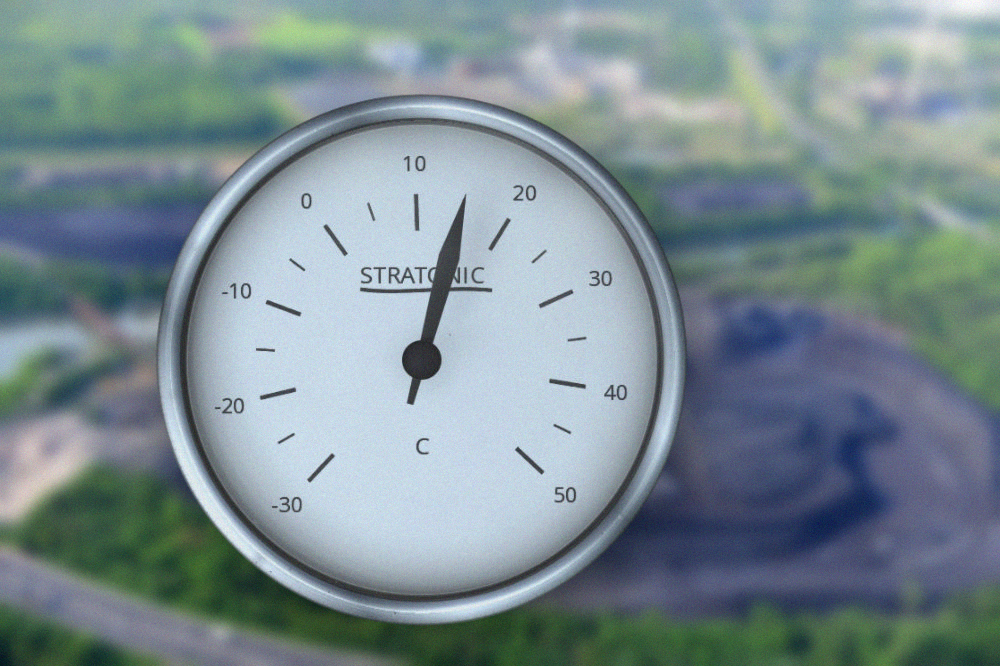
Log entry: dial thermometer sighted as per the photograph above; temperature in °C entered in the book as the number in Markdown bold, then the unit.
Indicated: **15** °C
